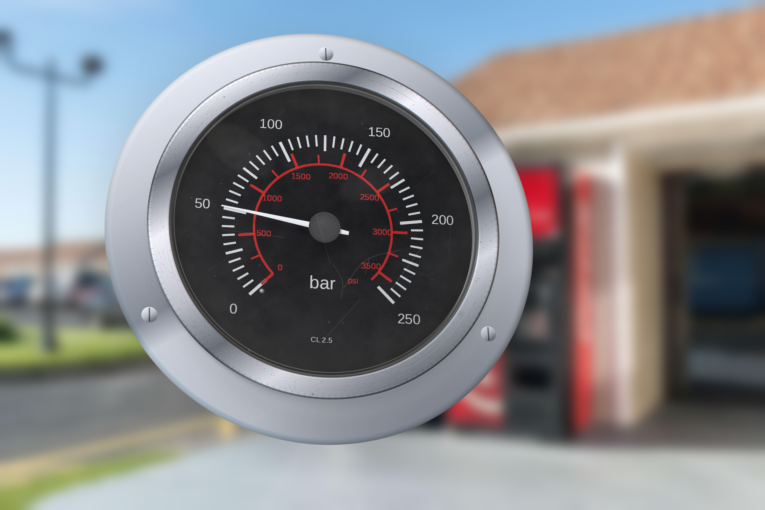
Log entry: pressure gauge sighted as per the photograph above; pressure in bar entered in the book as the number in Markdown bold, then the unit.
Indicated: **50** bar
